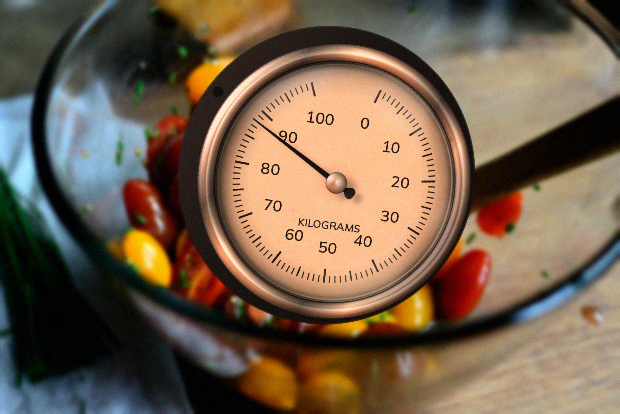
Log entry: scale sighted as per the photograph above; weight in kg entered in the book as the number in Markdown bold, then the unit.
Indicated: **88** kg
